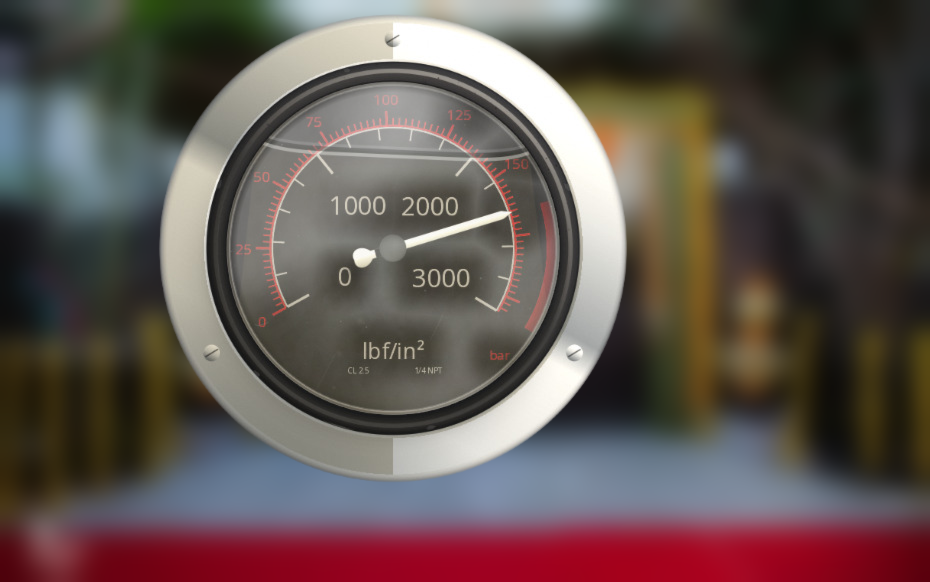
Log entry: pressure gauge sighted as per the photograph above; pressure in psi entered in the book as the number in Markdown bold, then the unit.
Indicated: **2400** psi
